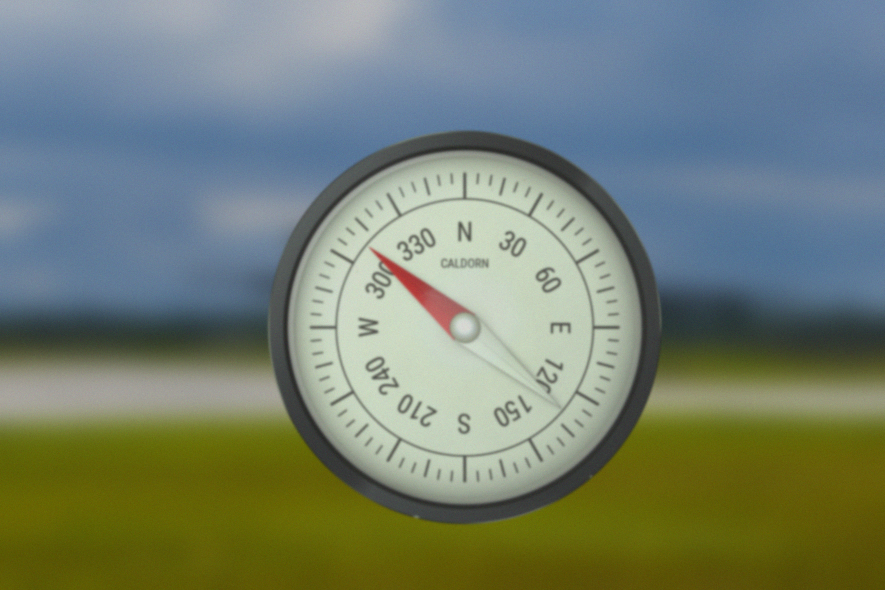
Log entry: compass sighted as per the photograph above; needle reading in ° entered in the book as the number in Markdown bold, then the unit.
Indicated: **310** °
